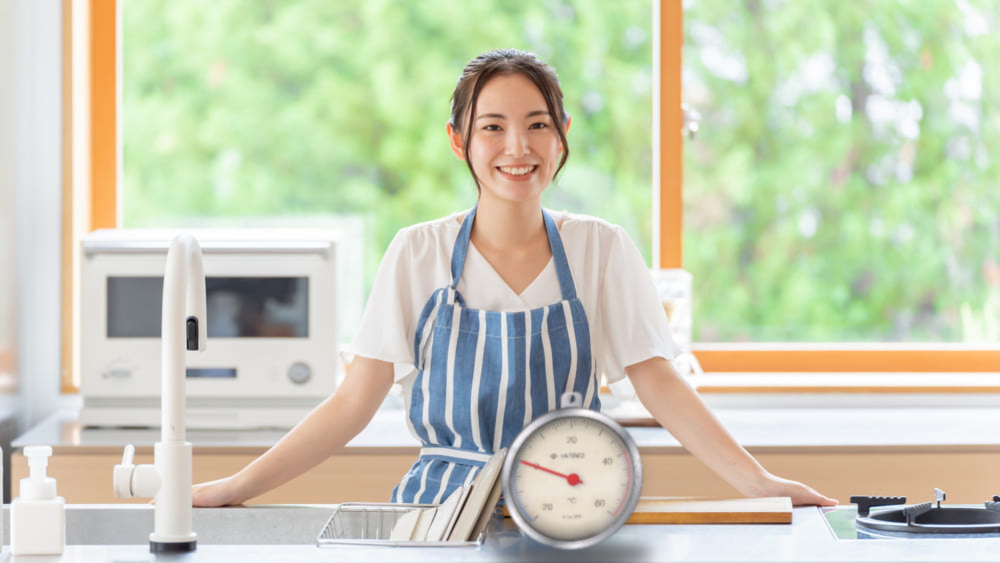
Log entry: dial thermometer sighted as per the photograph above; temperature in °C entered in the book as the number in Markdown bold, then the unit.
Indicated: **0** °C
